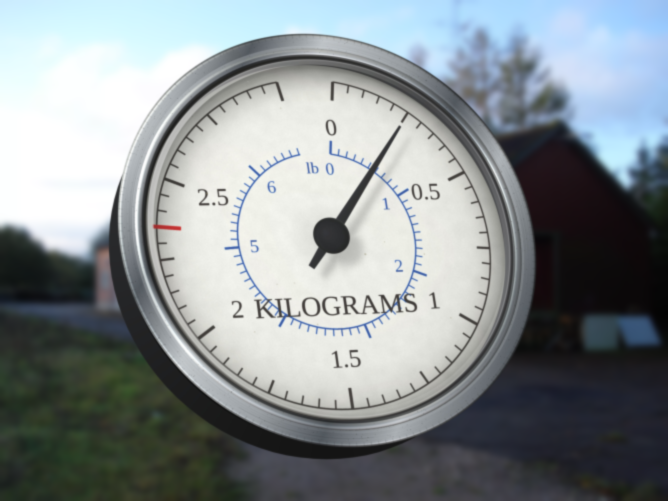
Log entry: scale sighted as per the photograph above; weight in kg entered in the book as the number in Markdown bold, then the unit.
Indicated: **0.25** kg
